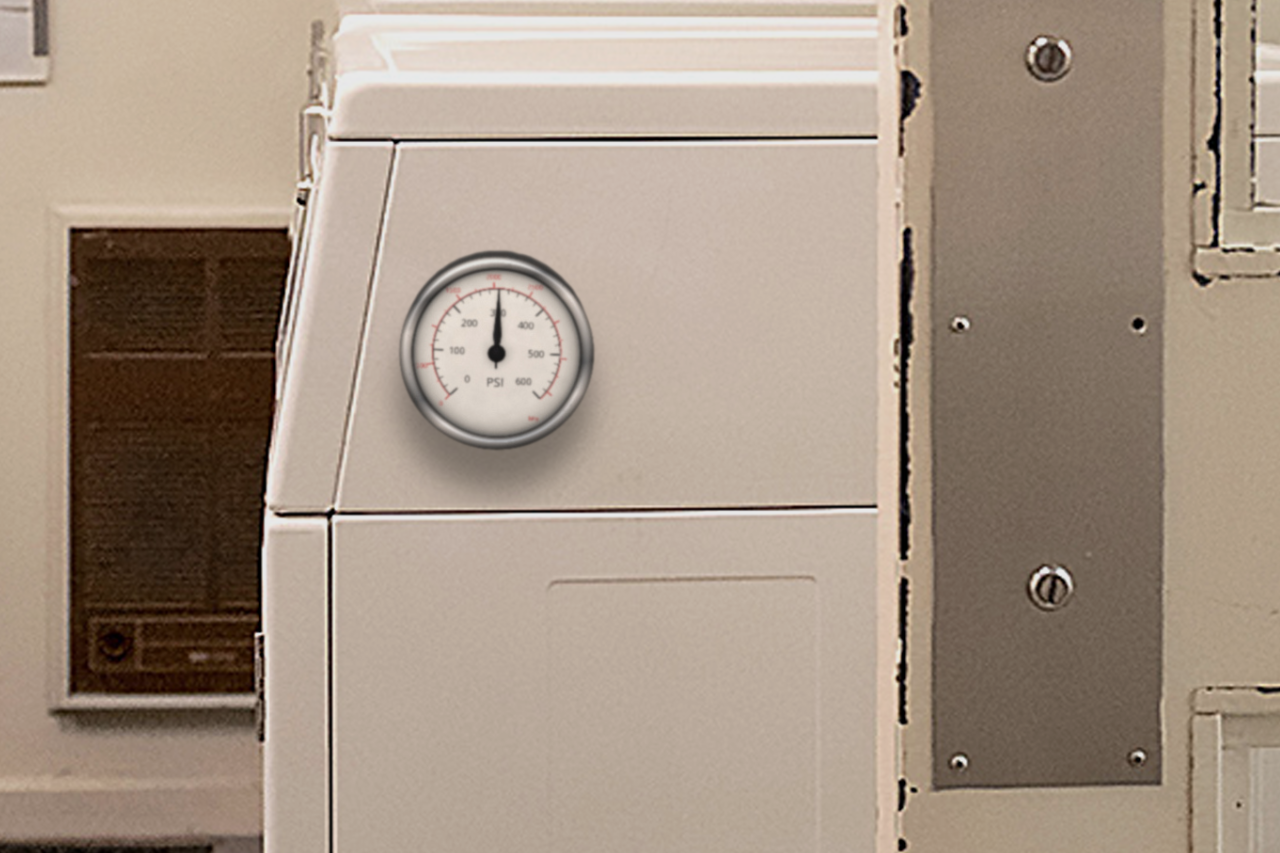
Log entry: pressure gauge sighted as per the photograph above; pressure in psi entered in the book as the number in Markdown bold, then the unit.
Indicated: **300** psi
